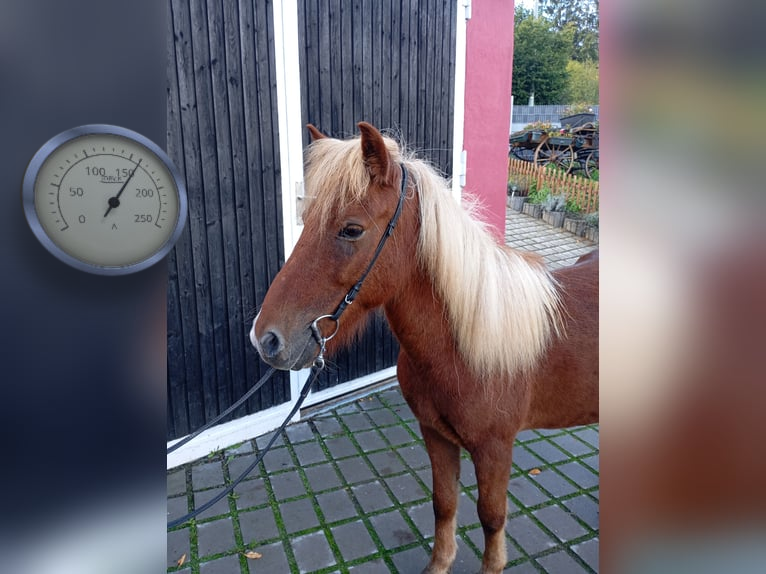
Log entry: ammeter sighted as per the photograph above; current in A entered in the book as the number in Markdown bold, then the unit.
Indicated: **160** A
